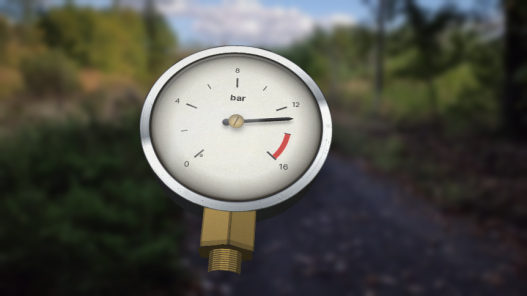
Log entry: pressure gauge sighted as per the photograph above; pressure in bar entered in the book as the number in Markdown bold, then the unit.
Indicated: **13** bar
